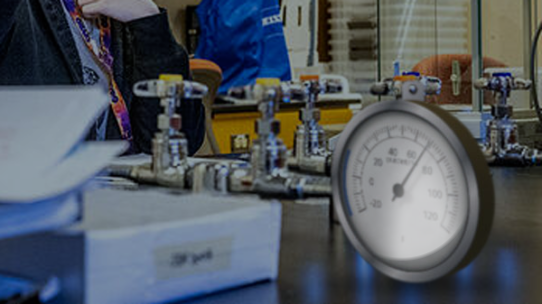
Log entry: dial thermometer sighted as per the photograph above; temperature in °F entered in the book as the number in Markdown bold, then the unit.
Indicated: **70** °F
